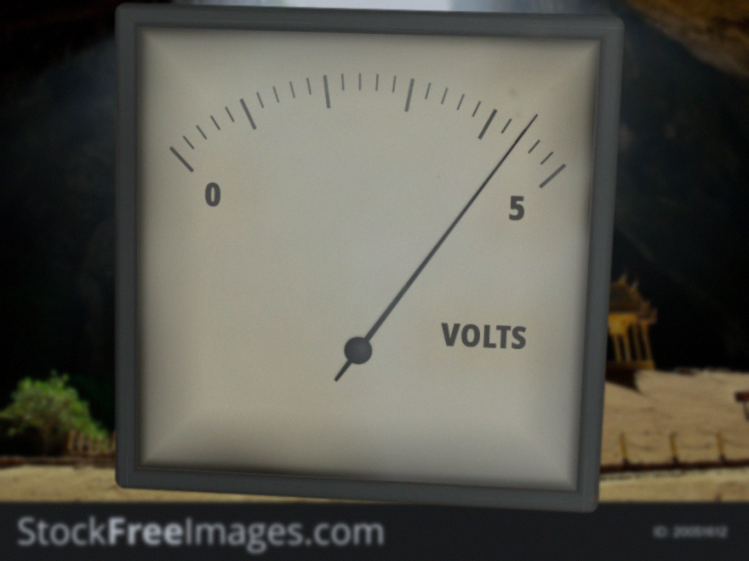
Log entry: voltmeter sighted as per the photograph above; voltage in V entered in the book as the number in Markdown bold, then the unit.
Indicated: **4.4** V
